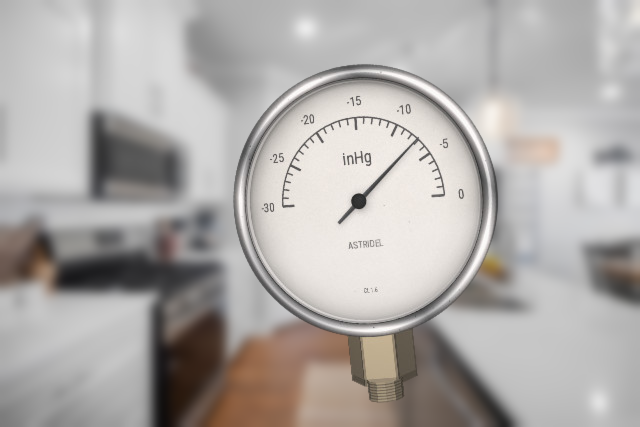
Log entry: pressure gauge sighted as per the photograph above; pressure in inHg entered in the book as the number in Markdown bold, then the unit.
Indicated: **-7** inHg
